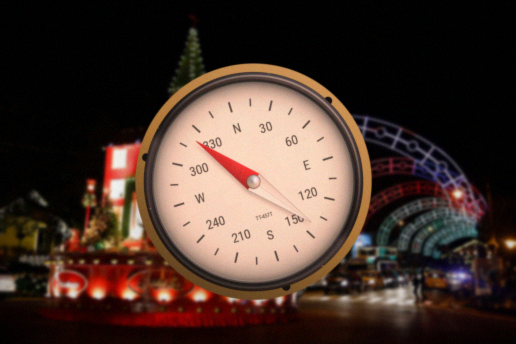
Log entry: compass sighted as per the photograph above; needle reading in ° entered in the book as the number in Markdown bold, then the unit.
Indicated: **322.5** °
